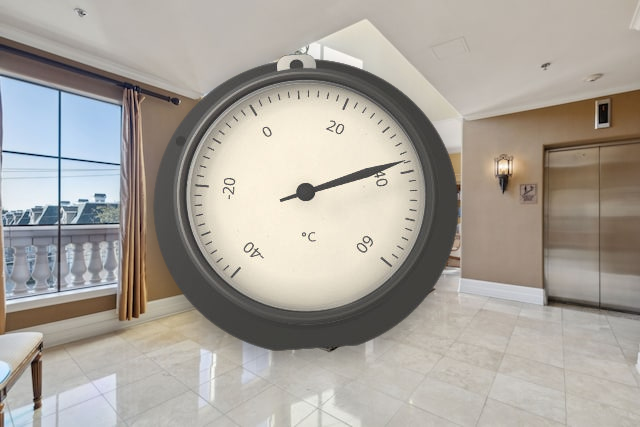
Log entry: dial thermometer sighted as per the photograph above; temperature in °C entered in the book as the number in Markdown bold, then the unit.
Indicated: **38** °C
